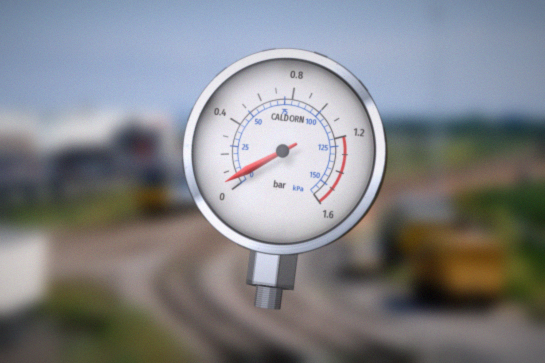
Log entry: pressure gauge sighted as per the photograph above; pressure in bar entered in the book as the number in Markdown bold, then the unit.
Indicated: **0.05** bar
